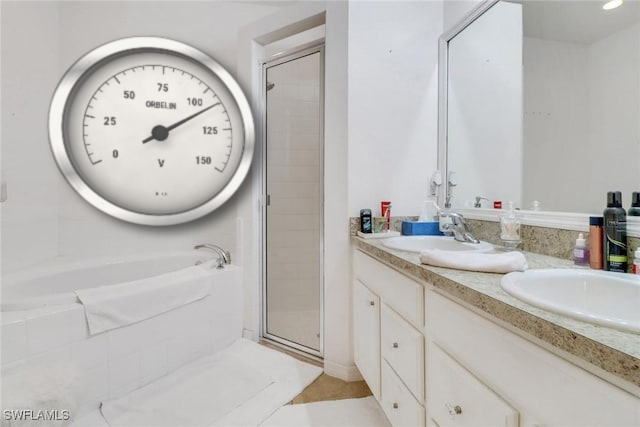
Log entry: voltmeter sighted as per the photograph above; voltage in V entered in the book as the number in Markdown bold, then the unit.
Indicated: **110** V
